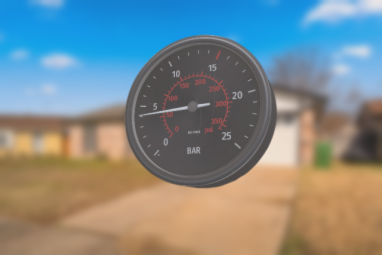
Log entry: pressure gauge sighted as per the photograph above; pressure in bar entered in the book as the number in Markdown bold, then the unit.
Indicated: **4** bar
